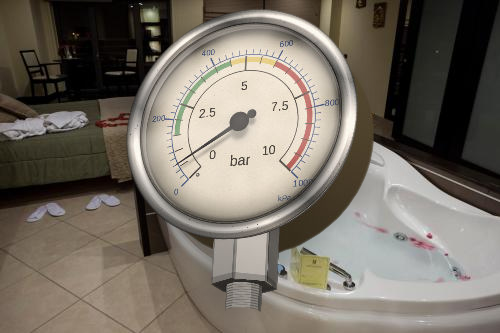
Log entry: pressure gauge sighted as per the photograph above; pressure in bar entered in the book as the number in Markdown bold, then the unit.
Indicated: **0.5** bar
